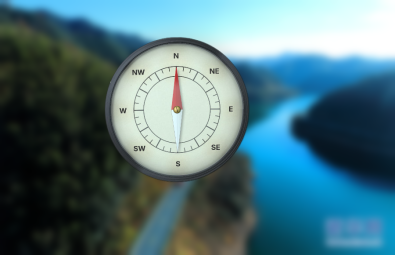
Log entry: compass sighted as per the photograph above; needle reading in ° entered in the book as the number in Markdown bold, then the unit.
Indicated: **0** °
